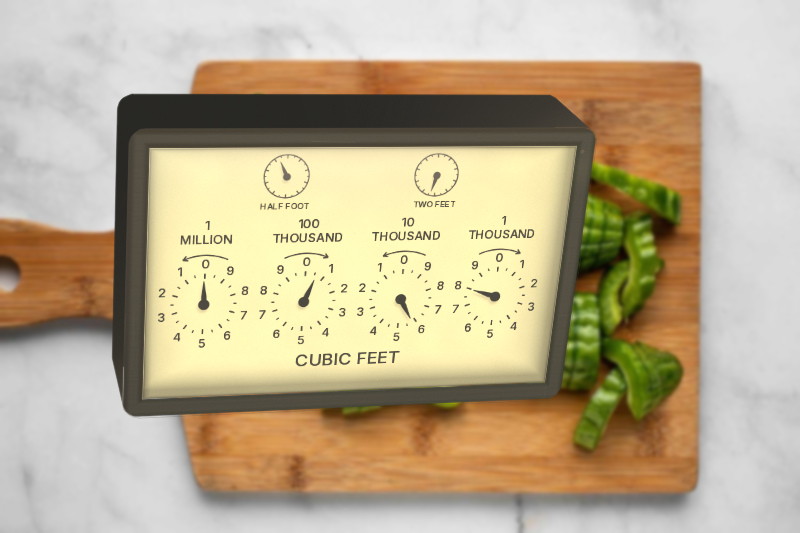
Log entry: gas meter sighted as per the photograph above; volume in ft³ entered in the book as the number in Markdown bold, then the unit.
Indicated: **5800** ft³
